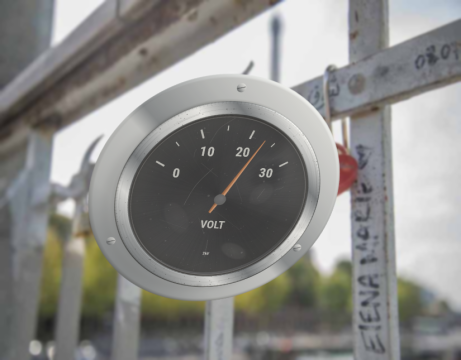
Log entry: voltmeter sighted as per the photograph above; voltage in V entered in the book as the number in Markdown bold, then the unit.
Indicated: **22.5** V
